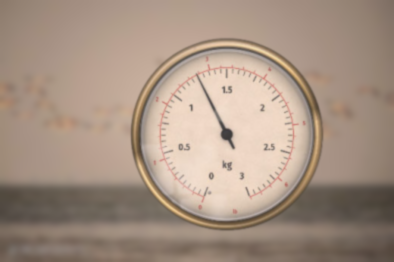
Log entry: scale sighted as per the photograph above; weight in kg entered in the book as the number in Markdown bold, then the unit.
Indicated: **1.25** kg
